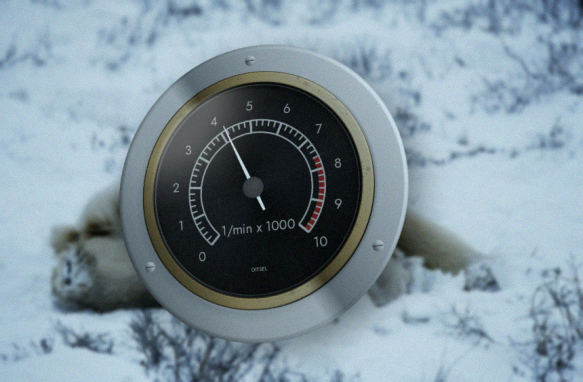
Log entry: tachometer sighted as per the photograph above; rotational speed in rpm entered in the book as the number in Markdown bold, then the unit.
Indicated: **4200** rpm
